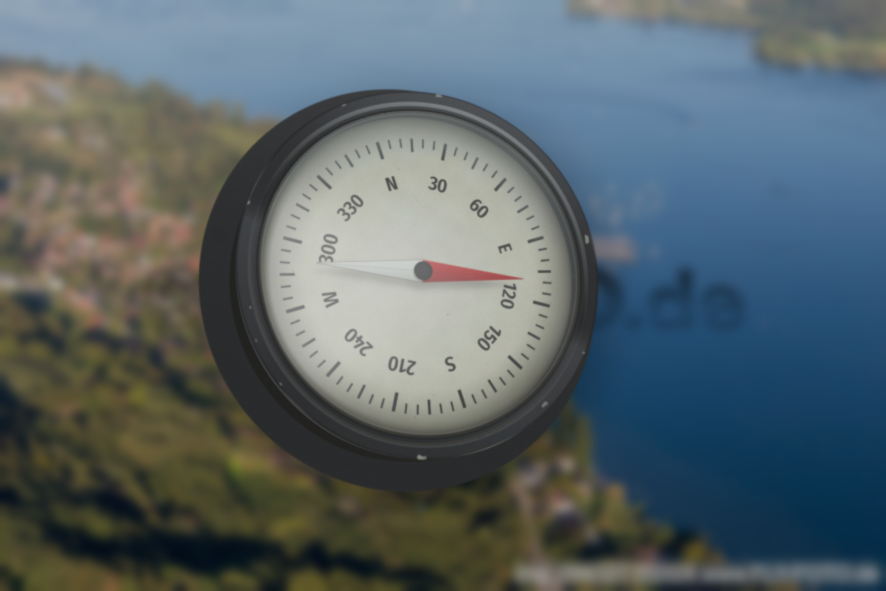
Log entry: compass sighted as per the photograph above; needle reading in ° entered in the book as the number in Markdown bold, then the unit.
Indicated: **110** °
